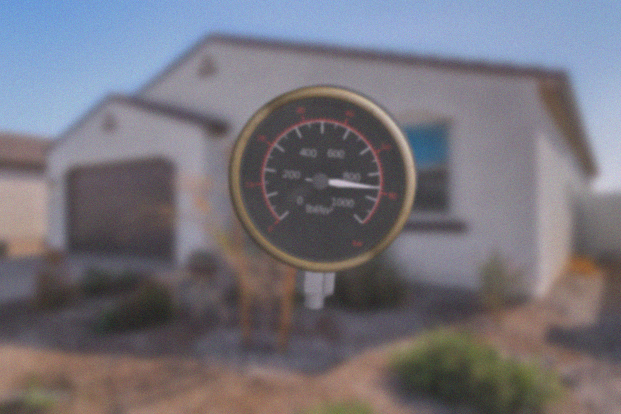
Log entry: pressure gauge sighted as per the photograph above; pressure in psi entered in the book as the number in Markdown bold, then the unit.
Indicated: **850** psi
